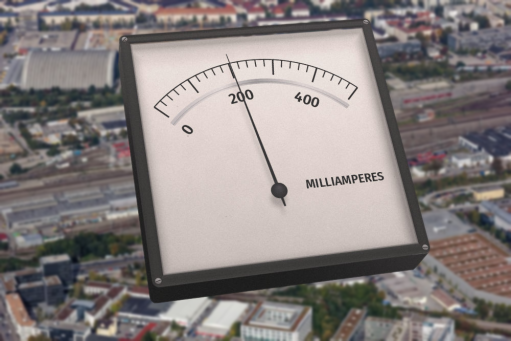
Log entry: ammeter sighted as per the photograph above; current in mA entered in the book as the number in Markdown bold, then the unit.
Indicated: **200** mA
